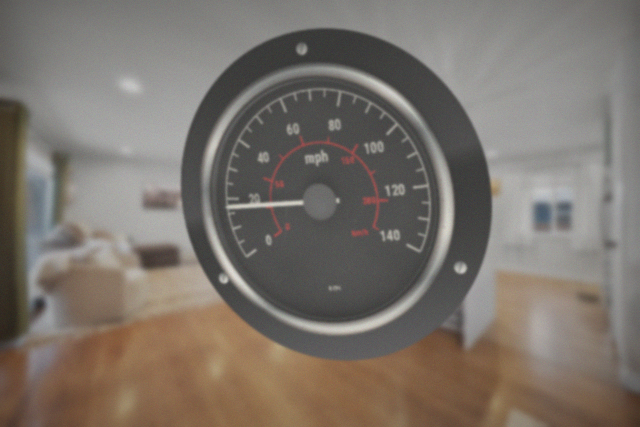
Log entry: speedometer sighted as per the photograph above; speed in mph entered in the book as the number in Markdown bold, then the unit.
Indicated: **17.5** mph
